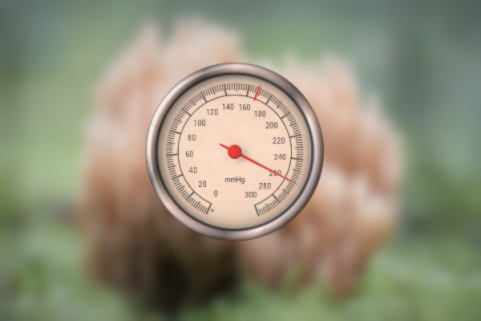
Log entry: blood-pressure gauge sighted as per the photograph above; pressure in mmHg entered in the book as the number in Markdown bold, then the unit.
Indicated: **260** mmHg
